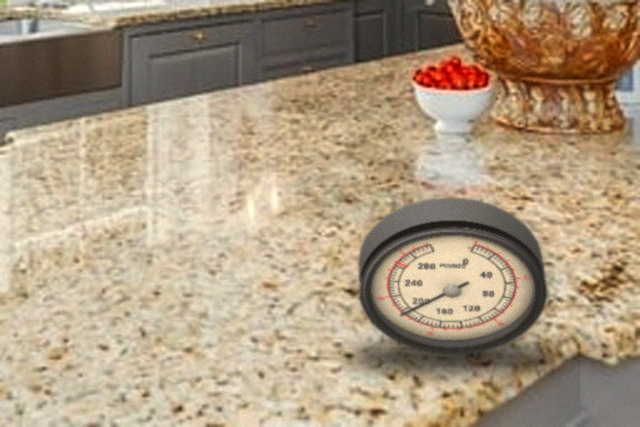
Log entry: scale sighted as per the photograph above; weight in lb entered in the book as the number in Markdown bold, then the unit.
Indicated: **200** lb
